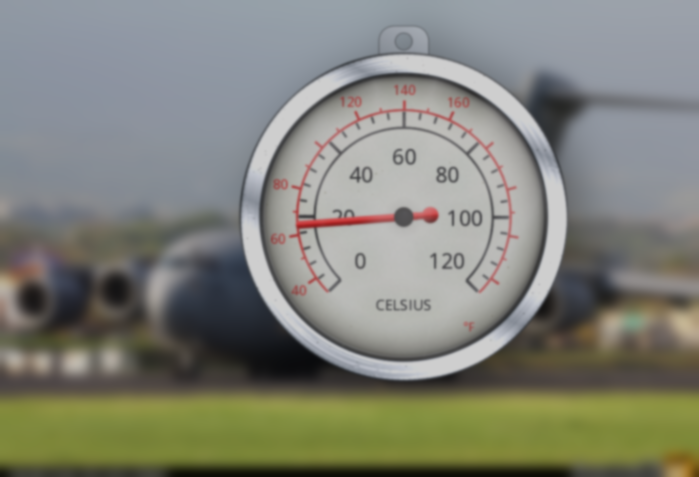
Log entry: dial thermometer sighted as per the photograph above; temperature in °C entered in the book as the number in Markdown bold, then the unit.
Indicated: **18** °C
